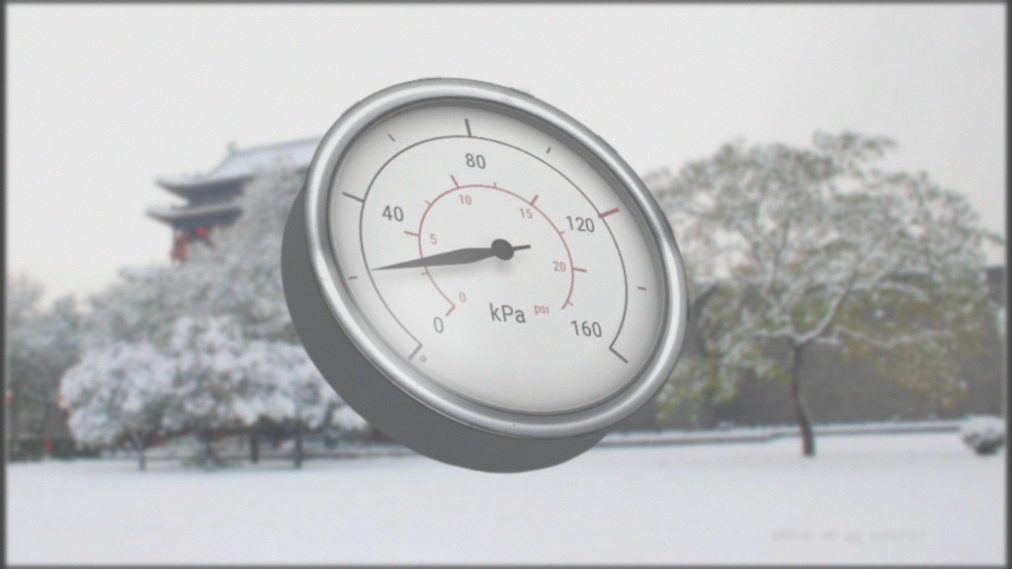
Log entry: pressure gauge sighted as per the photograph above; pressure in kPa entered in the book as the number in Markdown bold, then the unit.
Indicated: **20** kPa
